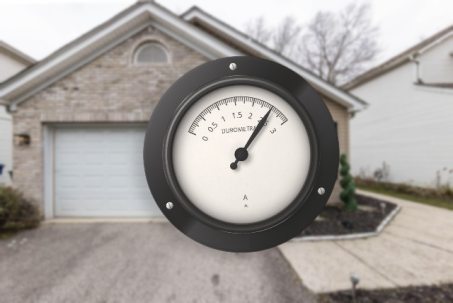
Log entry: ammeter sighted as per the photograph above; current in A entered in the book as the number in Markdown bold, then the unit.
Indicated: **2.5** A
